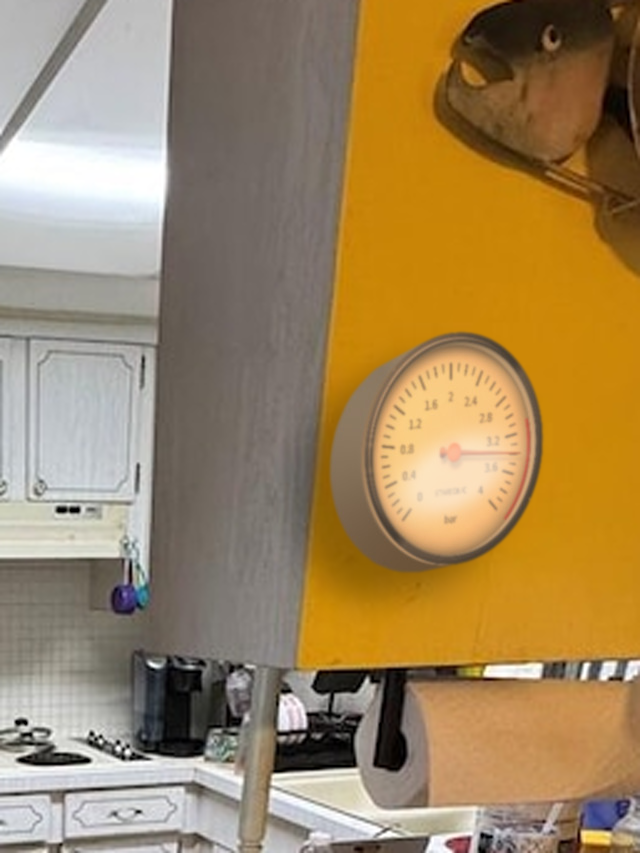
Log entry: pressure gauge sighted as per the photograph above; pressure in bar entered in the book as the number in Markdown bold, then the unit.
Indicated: **3.4** bar
